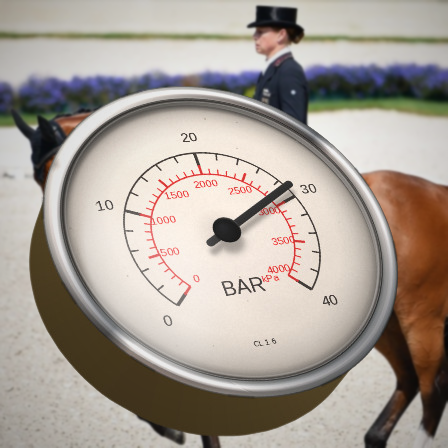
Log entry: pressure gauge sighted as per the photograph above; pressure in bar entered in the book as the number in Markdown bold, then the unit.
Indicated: **29** bar
